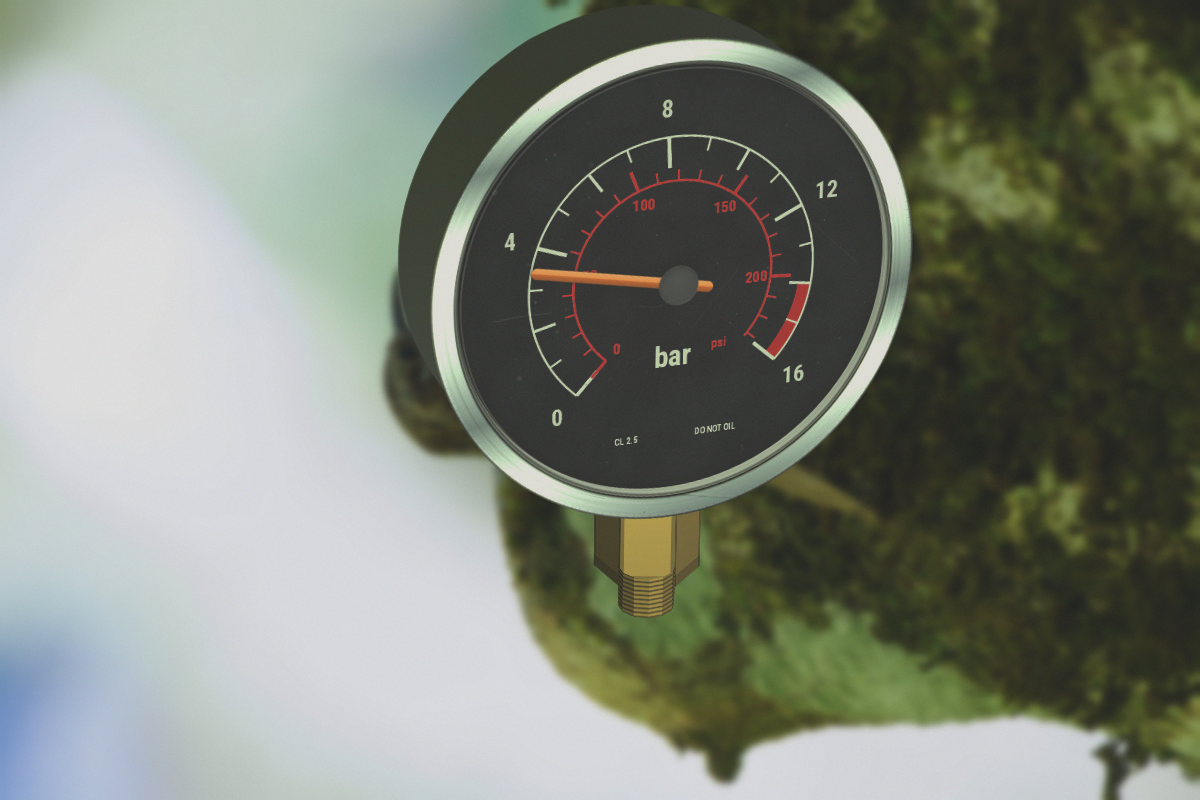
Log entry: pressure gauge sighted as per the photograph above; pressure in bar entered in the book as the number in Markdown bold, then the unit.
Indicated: **3.5** bar
